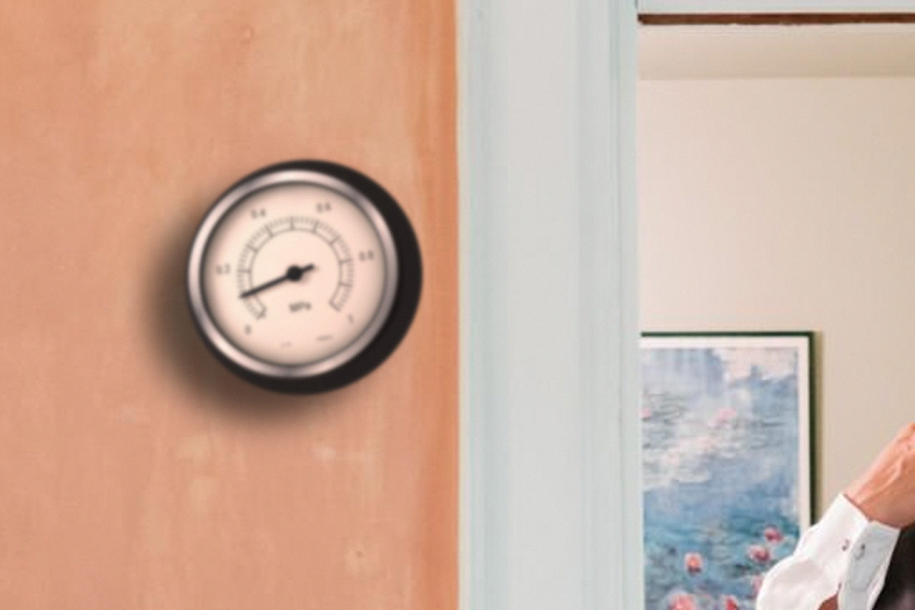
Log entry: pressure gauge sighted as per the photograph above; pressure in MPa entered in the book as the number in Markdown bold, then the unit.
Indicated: **0.1** MPa
